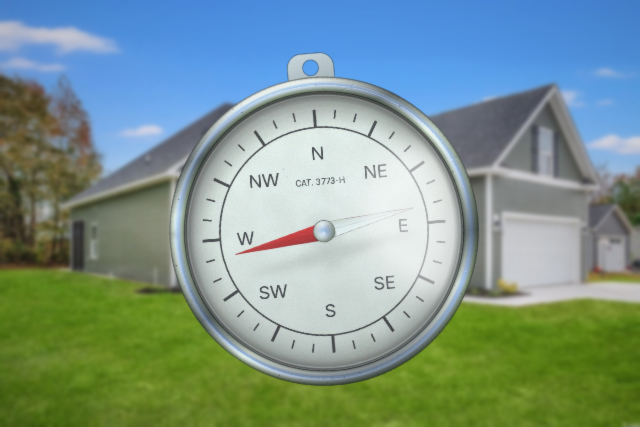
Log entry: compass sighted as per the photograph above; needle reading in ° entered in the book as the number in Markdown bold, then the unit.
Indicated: **260** °
